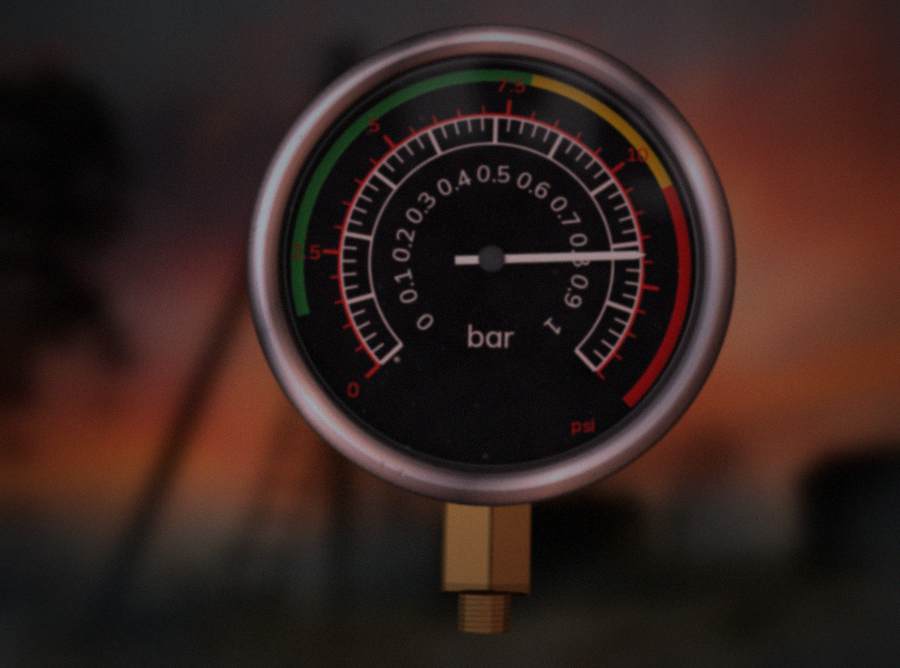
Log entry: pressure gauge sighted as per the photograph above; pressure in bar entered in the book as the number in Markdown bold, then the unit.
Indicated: **0.82** bar
